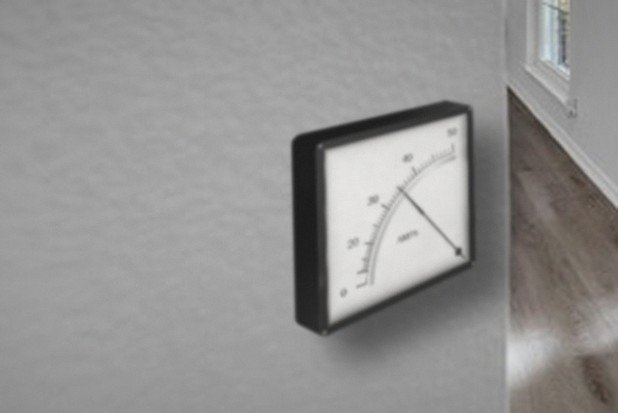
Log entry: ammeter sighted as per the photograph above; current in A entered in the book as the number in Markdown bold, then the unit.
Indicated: **35** A
